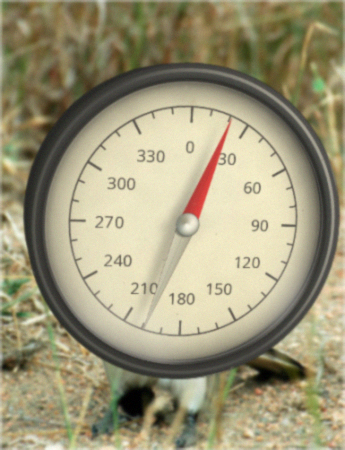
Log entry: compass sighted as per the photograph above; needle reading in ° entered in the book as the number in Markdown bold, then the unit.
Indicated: **20** °
